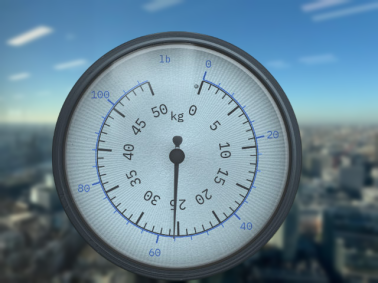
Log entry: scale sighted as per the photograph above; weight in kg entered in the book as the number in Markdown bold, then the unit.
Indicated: **25.5** kg
